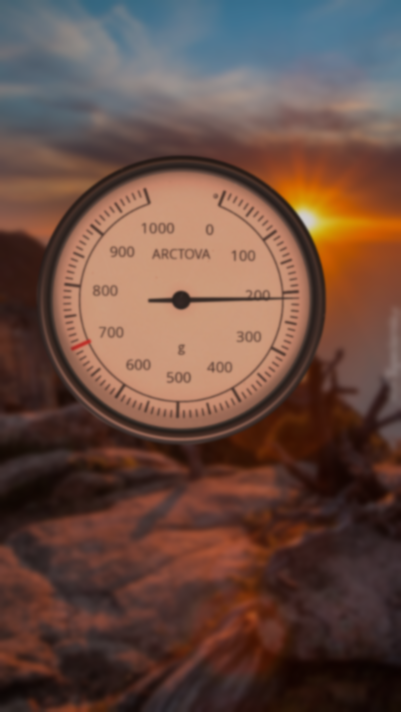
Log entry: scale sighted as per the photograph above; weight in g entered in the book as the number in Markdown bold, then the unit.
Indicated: **210** g
